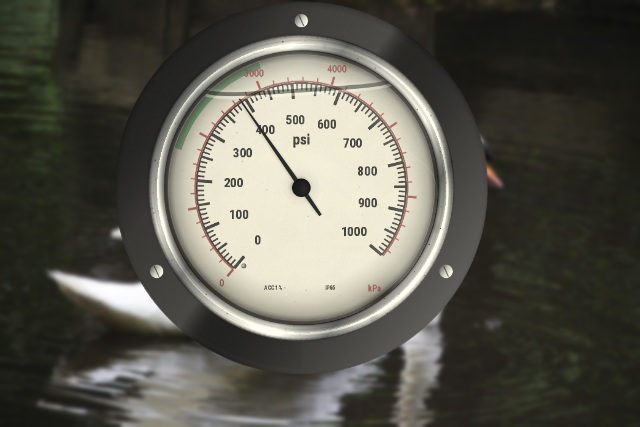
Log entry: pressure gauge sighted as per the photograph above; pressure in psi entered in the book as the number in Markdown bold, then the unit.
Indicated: **390** psi
